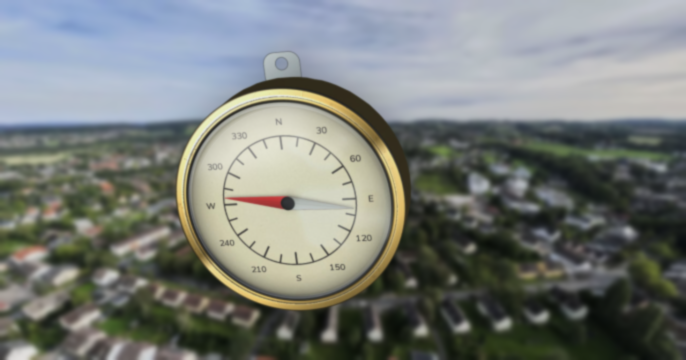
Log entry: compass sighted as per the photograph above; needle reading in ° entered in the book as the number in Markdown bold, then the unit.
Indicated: **277.5** °
